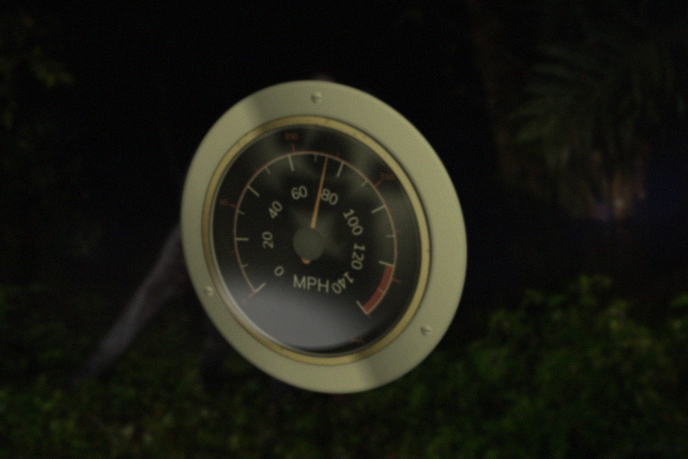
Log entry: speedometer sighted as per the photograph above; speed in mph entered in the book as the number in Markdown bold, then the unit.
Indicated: **75** mph
